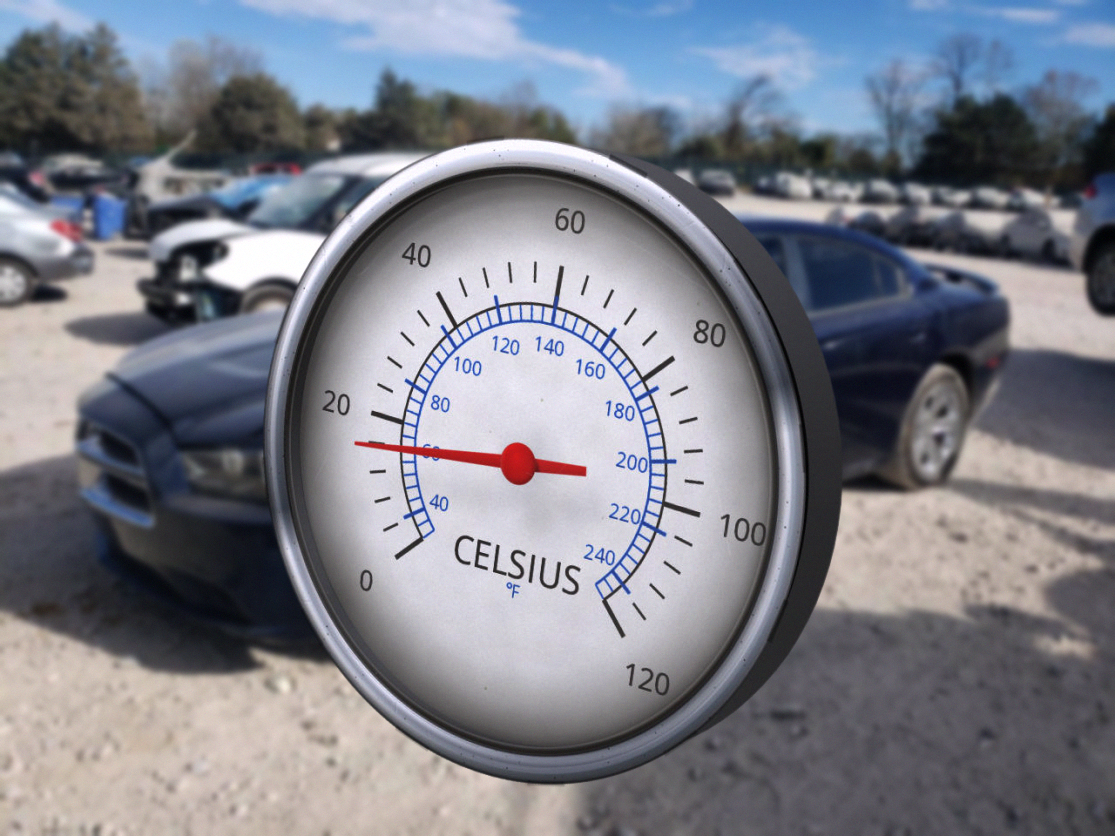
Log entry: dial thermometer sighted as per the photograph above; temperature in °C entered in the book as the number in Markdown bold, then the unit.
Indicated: **16** °C
